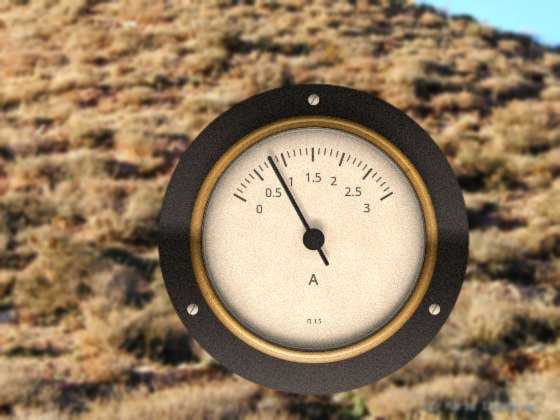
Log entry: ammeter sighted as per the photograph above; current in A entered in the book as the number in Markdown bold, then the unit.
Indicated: **0.8** A
